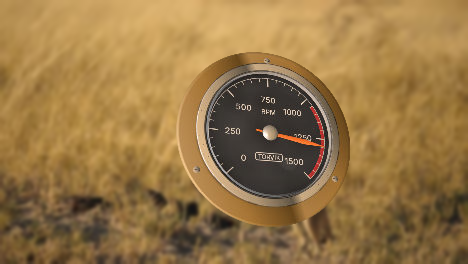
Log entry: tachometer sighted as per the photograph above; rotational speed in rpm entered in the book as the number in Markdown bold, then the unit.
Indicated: **1300** rpm
